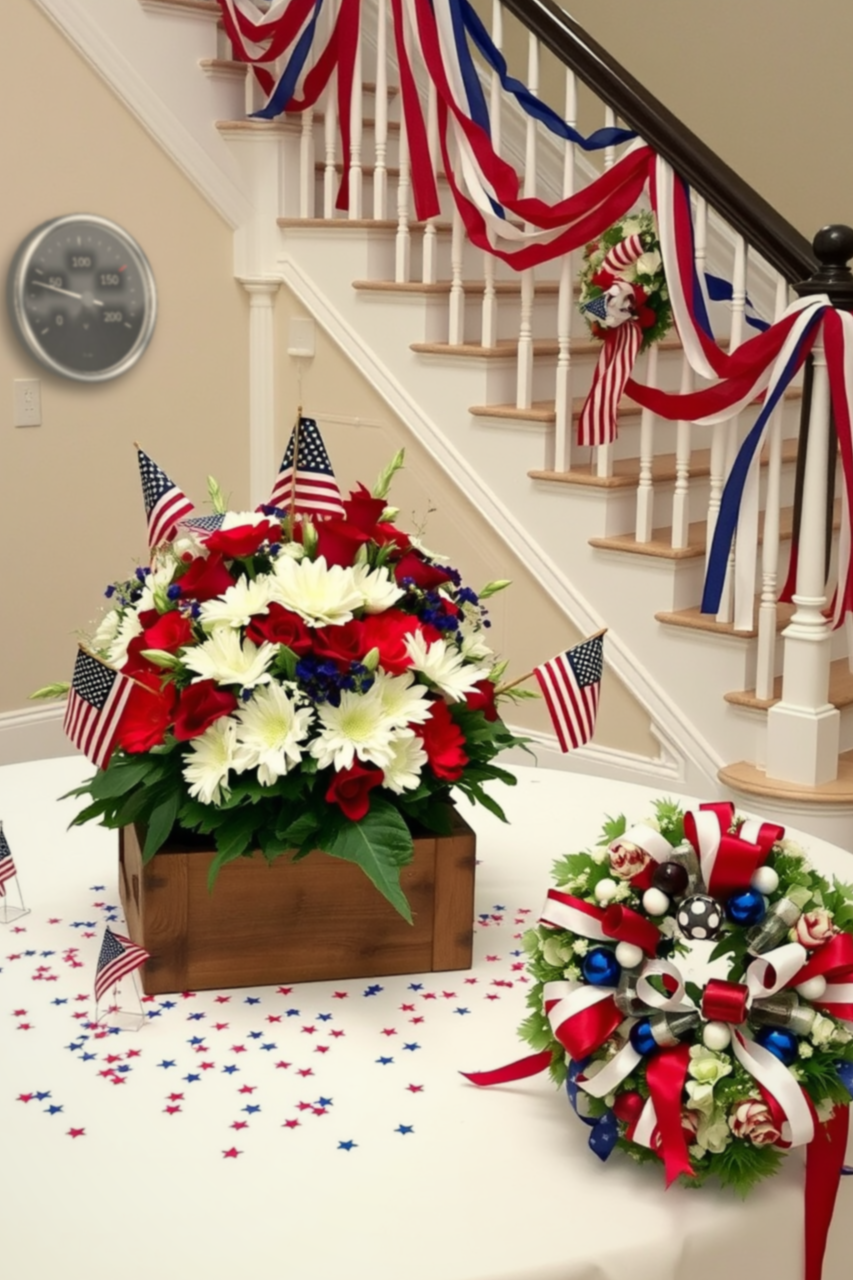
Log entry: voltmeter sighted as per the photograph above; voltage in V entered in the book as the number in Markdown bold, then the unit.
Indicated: **40** V
